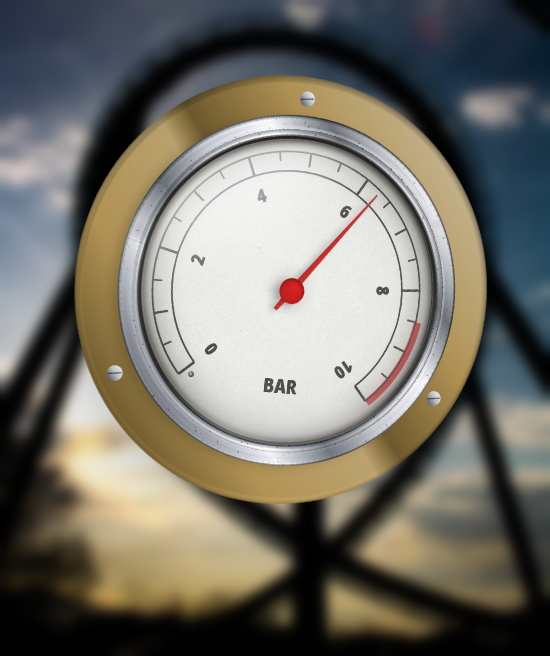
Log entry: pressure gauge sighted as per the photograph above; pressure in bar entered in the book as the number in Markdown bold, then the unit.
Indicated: **6.25** bar
